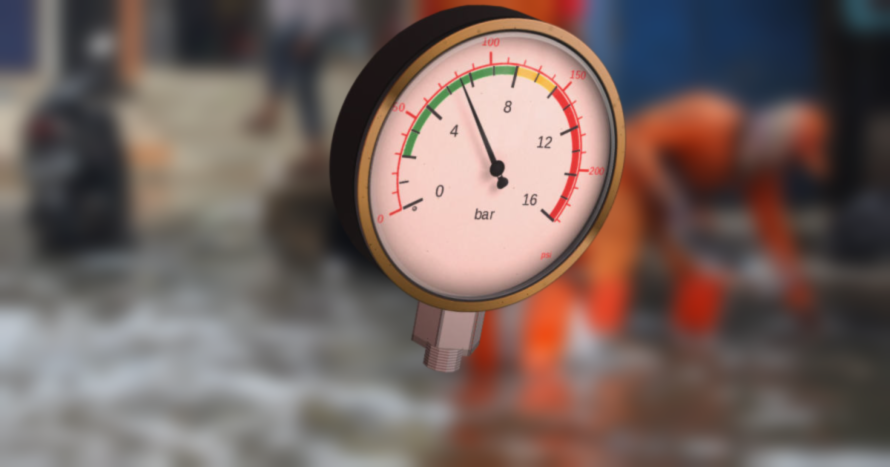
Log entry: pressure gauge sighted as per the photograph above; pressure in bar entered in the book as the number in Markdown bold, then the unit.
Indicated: **5.5** bar
